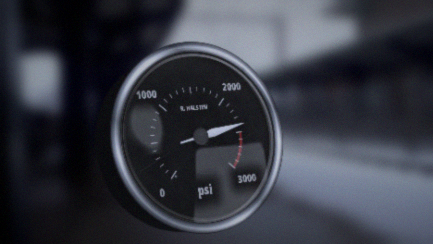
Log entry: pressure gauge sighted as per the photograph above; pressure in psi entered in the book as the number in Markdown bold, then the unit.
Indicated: **2400** psi
